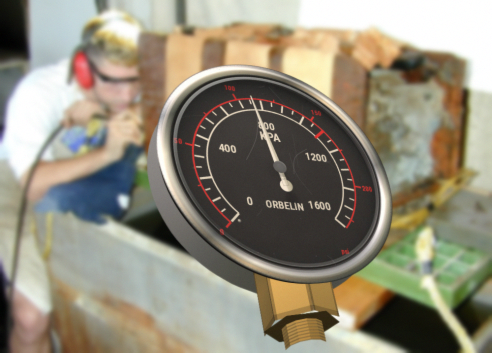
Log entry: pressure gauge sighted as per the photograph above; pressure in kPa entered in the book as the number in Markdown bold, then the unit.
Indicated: **750** kPa
